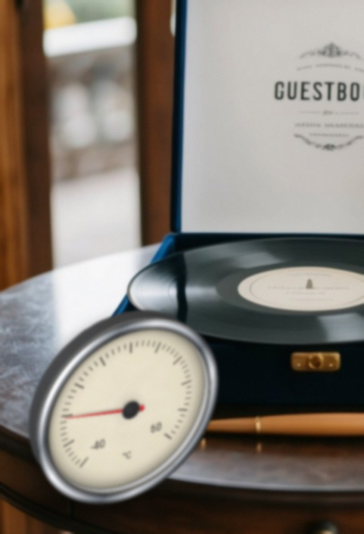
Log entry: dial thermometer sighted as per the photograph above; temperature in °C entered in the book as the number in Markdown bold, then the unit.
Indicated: **-20** °C
